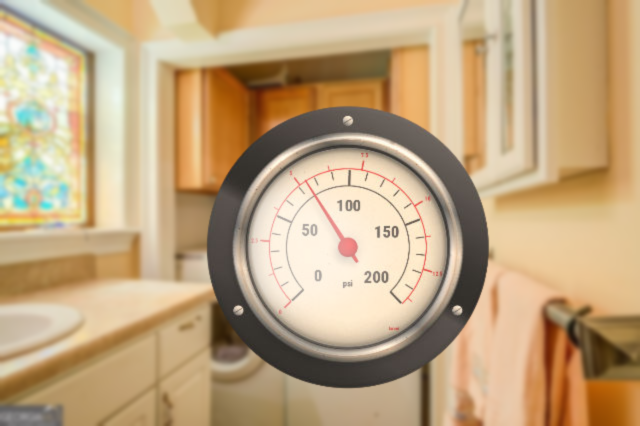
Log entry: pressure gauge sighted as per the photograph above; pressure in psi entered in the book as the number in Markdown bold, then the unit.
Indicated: **75** psi
